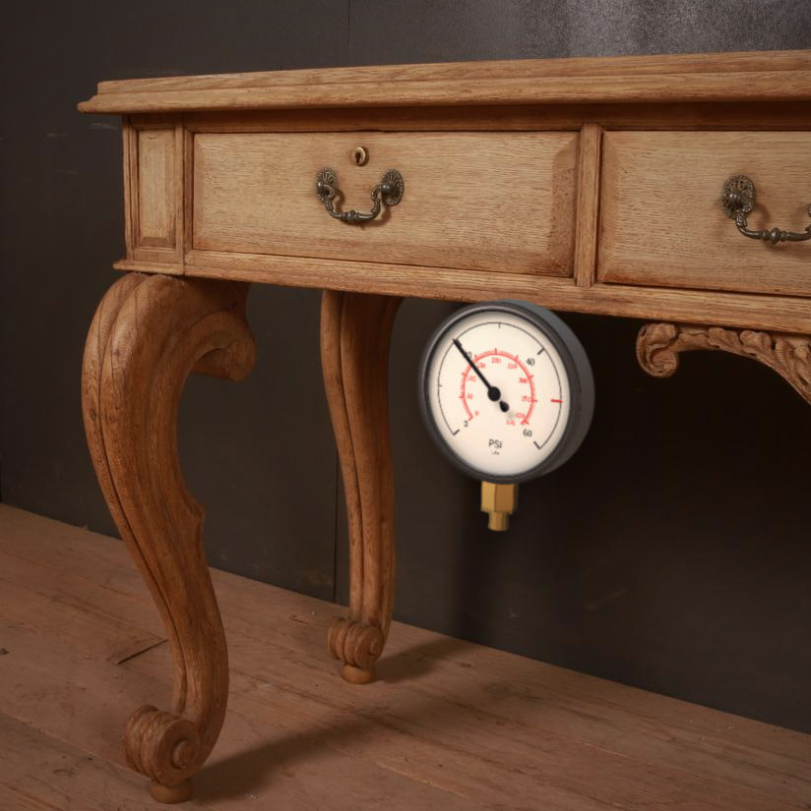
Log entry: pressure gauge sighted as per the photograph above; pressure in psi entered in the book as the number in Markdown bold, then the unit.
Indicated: **20** psi
